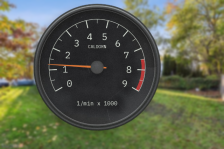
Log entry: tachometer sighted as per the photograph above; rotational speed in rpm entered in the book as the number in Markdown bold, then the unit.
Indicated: **1250** rpm
